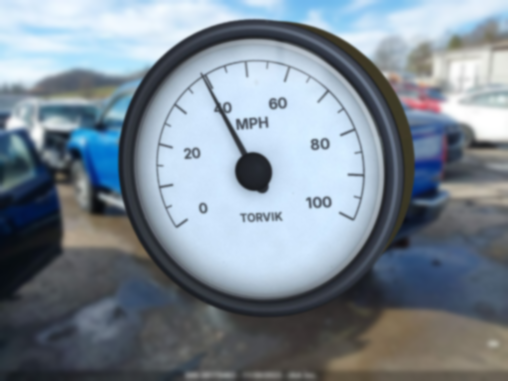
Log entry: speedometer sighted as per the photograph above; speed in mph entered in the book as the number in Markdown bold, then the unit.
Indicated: **40** mph
